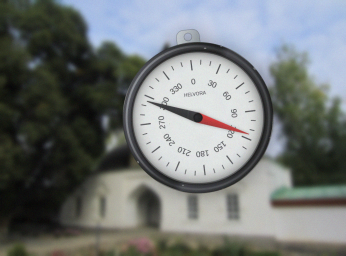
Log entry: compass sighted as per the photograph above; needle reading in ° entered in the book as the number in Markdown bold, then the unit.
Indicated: **115** °
